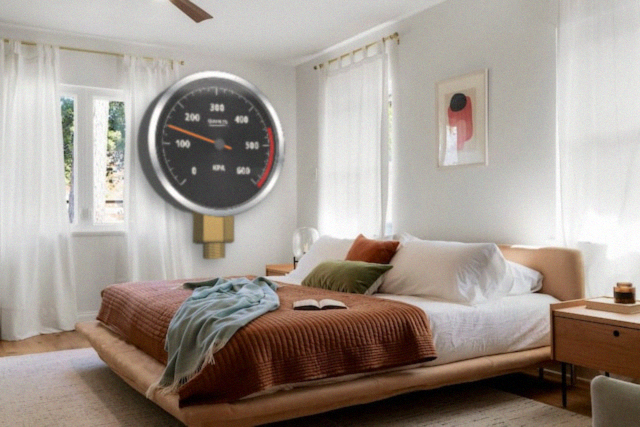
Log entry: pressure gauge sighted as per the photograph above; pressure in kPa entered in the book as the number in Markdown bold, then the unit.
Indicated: **140** kPa
